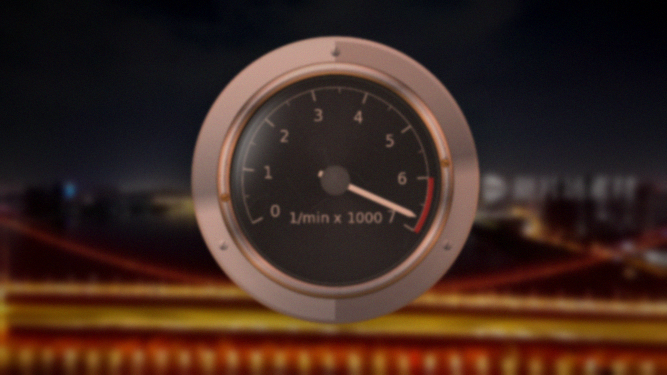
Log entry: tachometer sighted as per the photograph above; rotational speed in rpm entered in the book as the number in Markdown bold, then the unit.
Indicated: **6750** rpm
